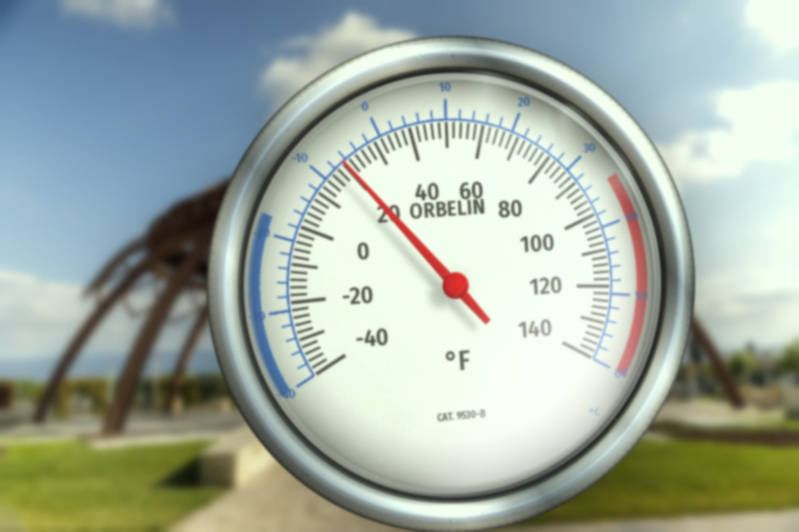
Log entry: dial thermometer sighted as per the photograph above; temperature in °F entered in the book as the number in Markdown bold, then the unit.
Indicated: **20** °F
